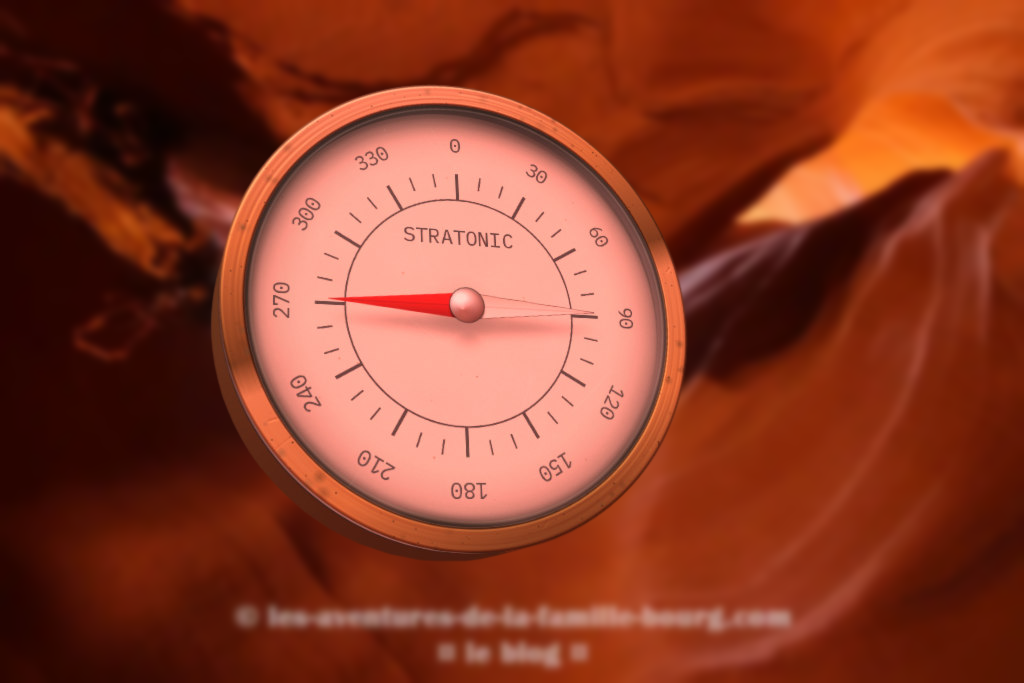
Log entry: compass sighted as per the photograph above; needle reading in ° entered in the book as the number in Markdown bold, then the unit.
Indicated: **270** °
